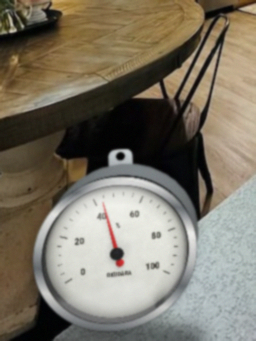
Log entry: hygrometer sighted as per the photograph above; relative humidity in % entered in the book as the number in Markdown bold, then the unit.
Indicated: **44** %
